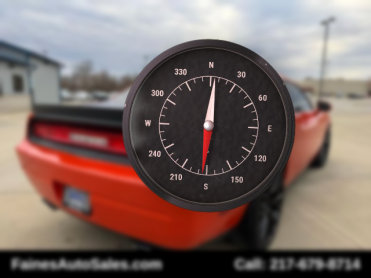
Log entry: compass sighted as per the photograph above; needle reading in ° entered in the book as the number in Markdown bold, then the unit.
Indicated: **185** °
